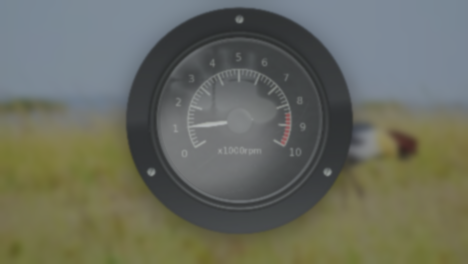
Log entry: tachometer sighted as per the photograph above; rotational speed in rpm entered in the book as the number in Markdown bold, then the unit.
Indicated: **1000** rpm
